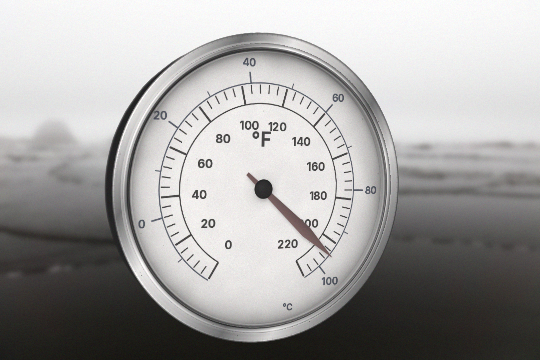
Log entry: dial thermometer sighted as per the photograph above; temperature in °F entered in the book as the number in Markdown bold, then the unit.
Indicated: **206** °F
